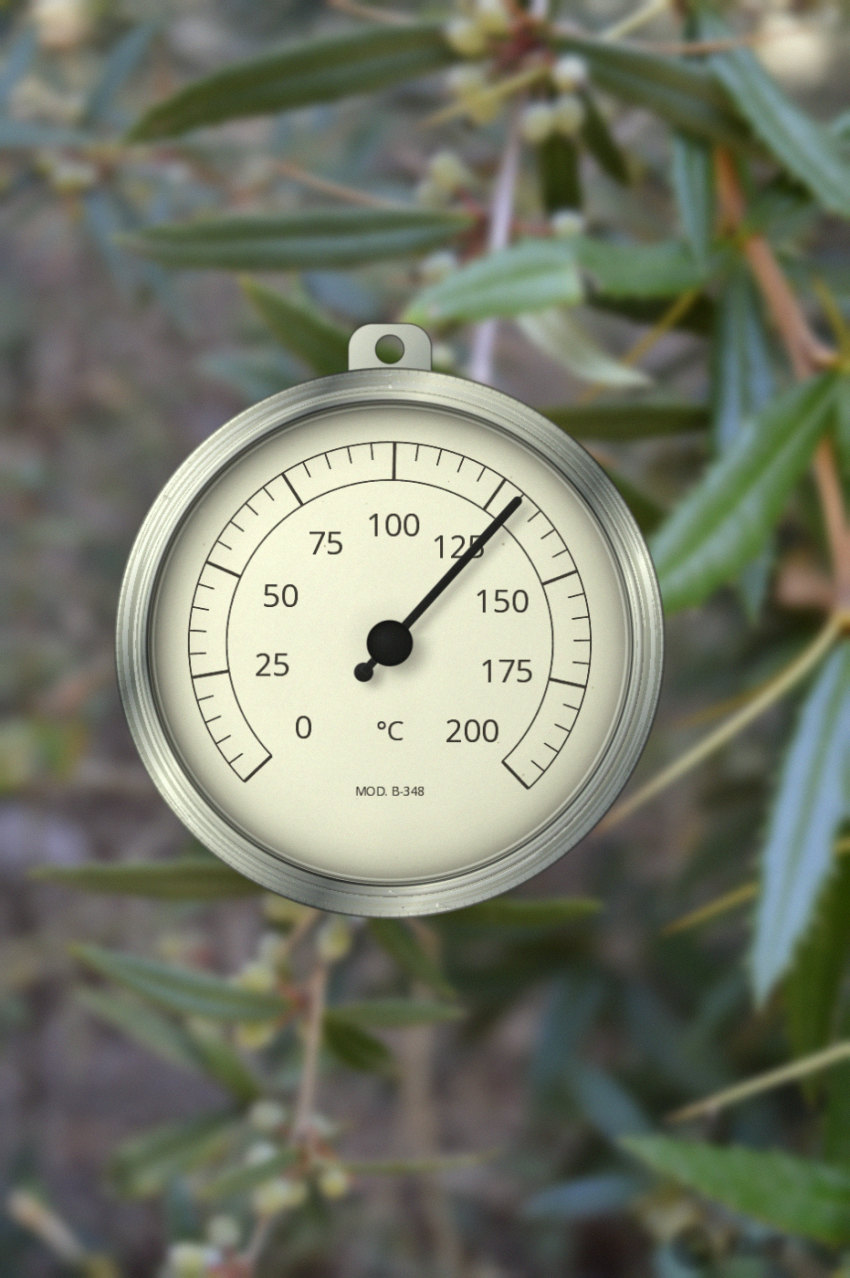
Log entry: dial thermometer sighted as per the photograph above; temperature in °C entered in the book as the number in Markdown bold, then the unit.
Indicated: **130** °C
